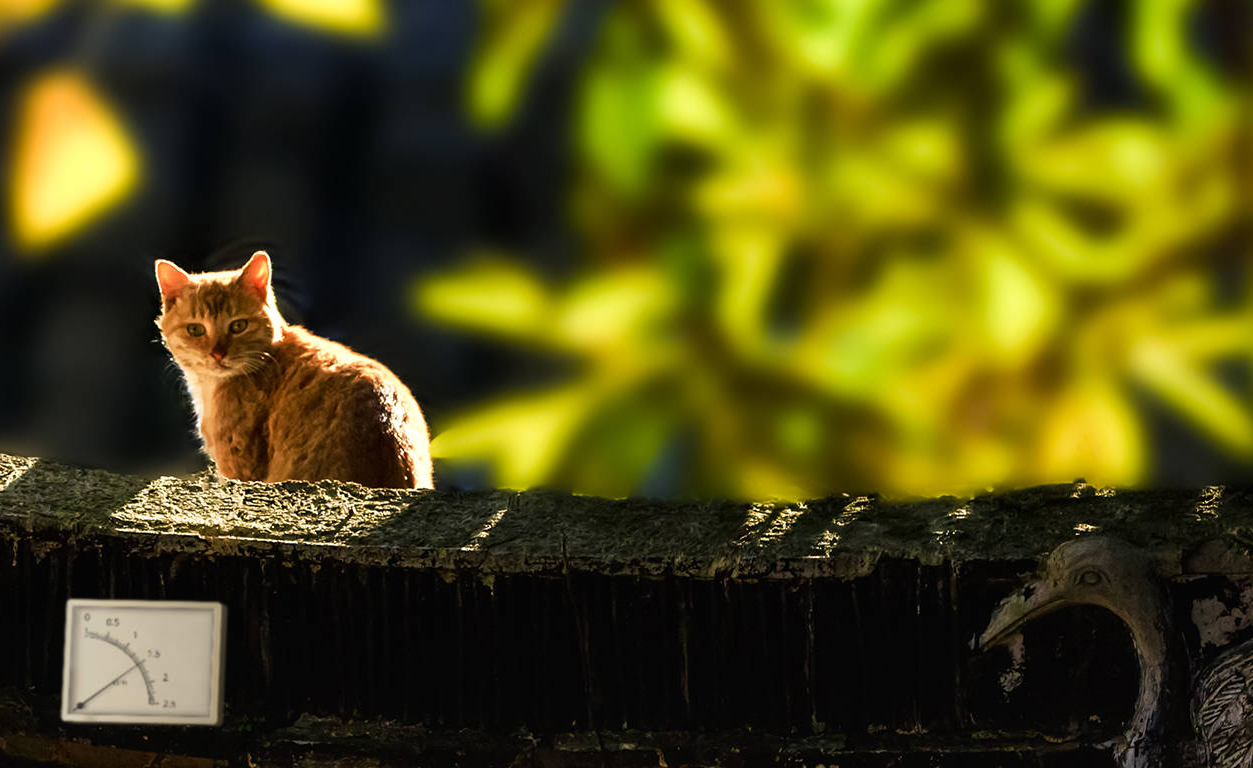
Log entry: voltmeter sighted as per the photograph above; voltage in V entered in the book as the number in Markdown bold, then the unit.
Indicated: **1.5** V
